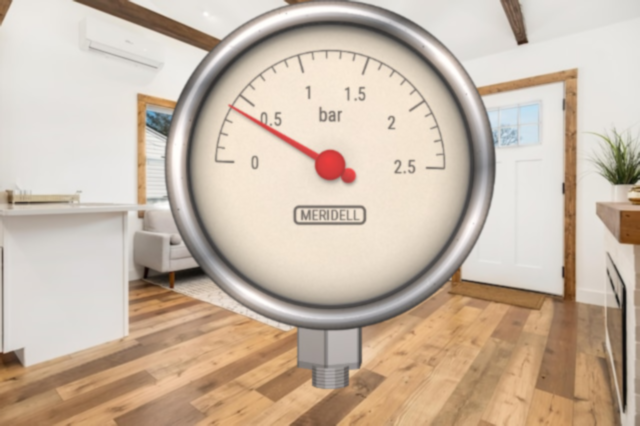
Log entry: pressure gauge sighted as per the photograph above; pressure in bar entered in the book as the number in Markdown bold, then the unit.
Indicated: **0.4** bar
